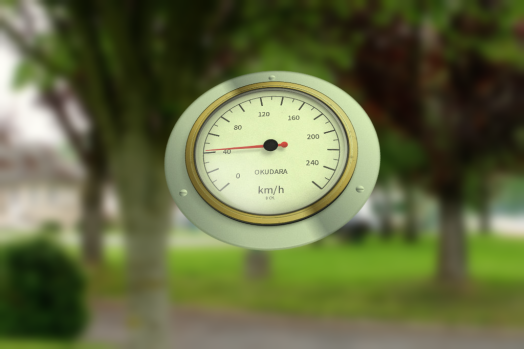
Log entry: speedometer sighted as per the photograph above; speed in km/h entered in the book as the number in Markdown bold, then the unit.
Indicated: **40** km/h
